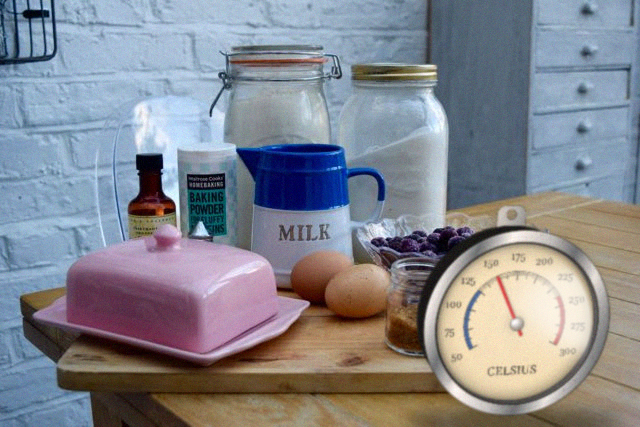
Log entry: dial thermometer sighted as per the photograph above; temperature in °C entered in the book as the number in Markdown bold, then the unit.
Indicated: **150** °C
